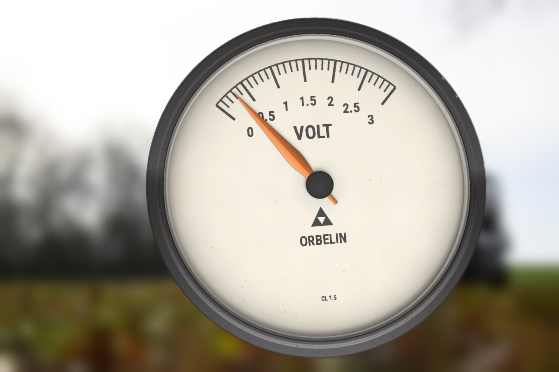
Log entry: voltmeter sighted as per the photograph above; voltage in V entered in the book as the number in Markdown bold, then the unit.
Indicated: **0.3** V
